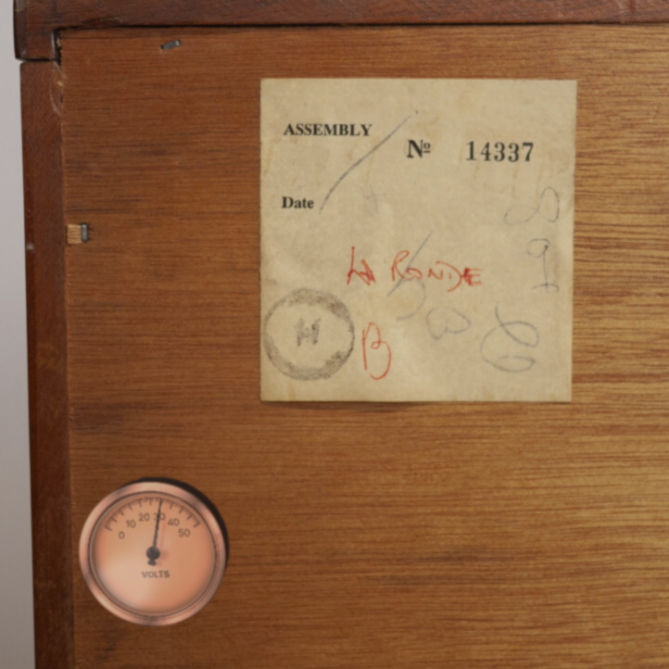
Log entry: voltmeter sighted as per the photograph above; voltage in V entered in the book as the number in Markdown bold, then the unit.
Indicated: **30** V
